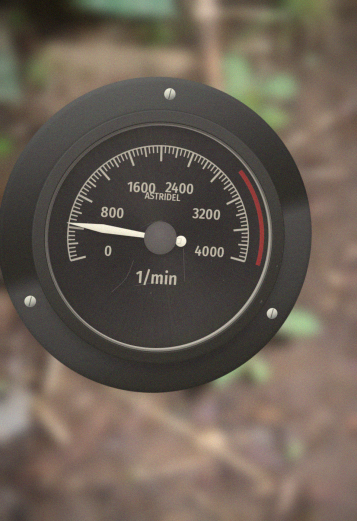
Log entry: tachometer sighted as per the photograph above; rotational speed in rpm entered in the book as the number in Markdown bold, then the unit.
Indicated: **450** rpm
